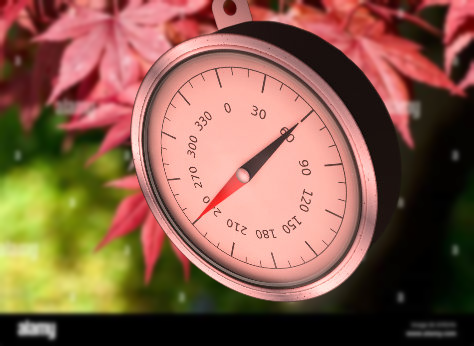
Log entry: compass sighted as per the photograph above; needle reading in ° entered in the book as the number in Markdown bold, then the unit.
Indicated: **240** °
